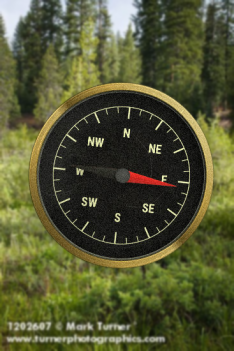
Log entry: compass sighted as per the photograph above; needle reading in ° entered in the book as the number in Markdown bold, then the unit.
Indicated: **95** °
